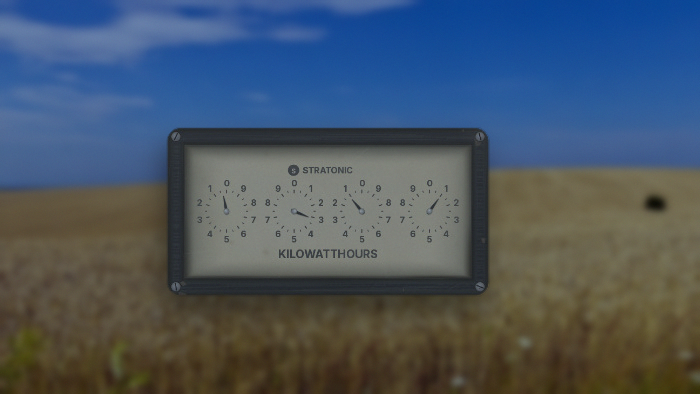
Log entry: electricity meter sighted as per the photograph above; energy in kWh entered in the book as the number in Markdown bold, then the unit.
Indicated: **311** kWh
